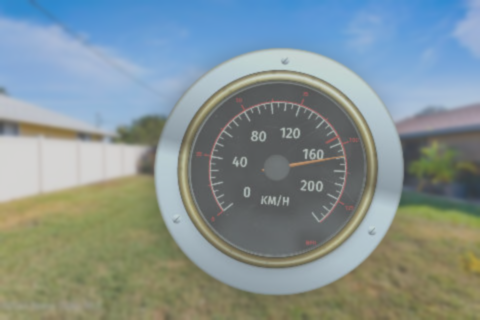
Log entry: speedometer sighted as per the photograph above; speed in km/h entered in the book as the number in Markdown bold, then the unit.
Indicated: **170** km/h
